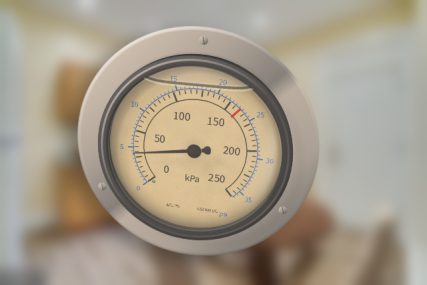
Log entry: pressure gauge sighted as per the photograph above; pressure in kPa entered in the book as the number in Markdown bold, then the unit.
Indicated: **30** kPa
